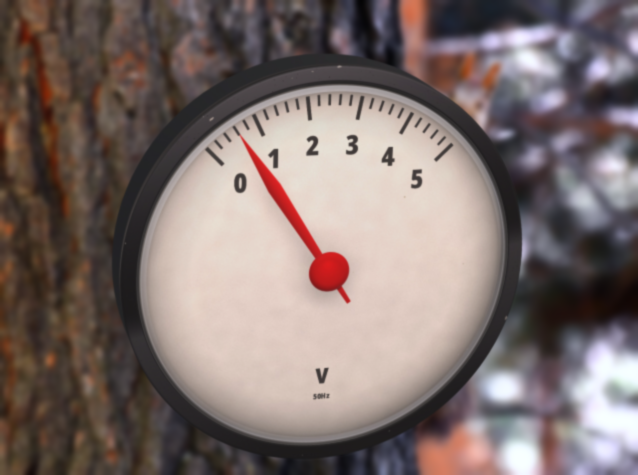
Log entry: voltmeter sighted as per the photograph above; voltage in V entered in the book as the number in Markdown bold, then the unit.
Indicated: **0.6** V
